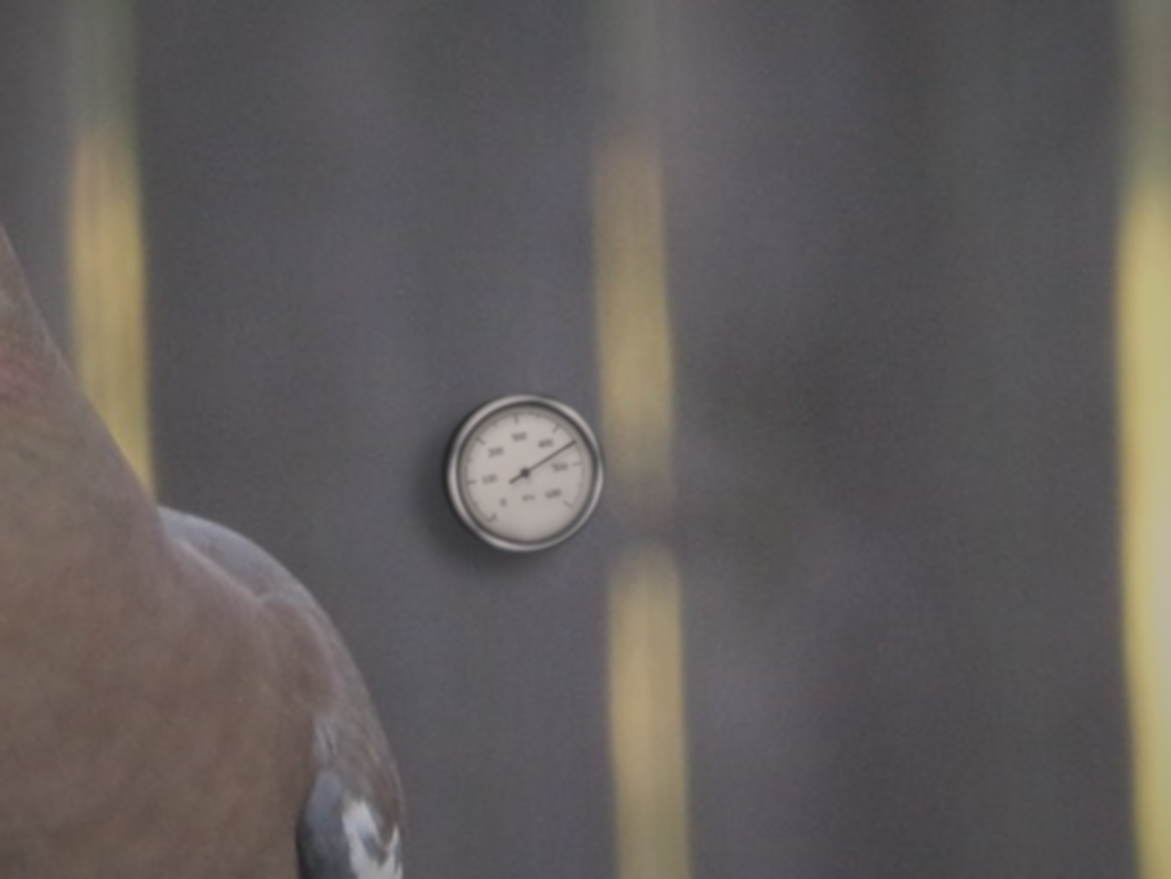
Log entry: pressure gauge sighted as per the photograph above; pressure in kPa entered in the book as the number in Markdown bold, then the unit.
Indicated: **450** kPa
